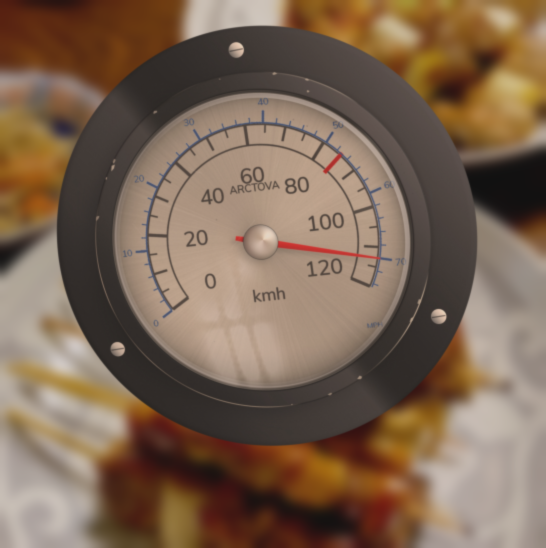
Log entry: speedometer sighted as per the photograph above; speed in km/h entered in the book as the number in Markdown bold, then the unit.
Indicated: **112.5** km/h
